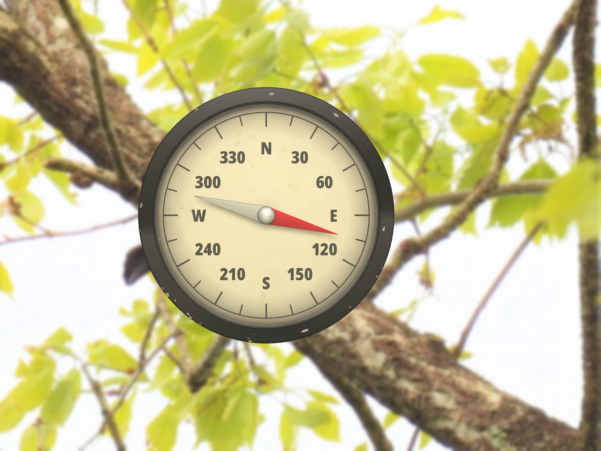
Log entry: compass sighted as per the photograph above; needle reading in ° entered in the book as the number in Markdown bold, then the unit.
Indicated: **105** °
